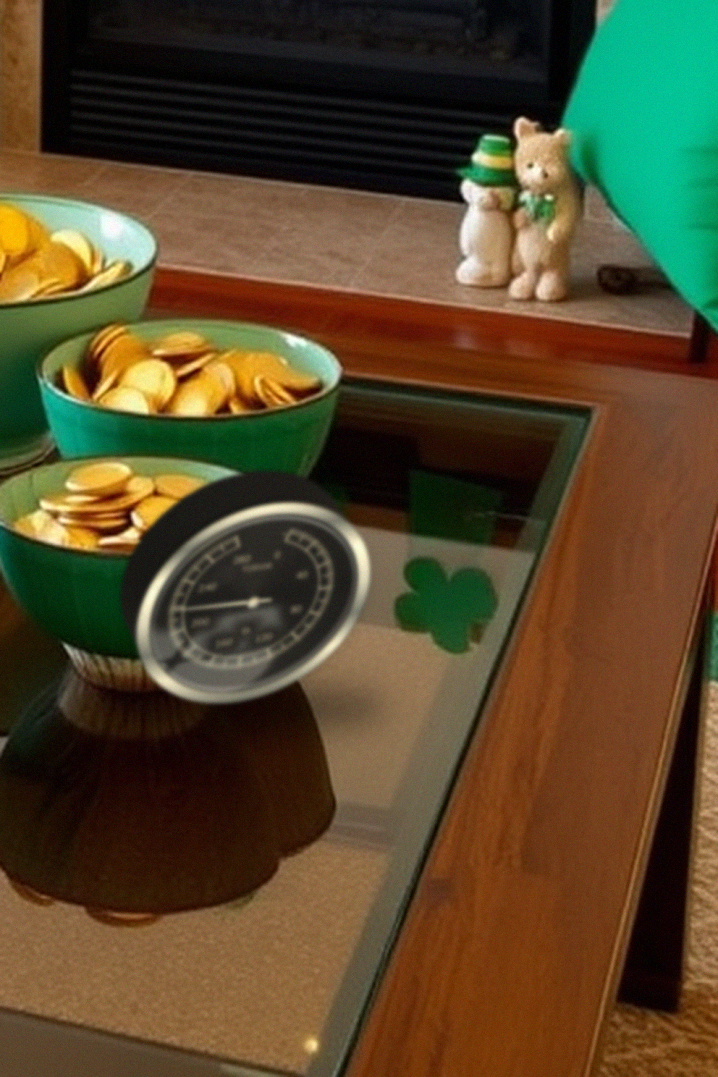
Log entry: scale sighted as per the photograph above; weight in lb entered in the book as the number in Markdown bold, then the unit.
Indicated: **220** lb
